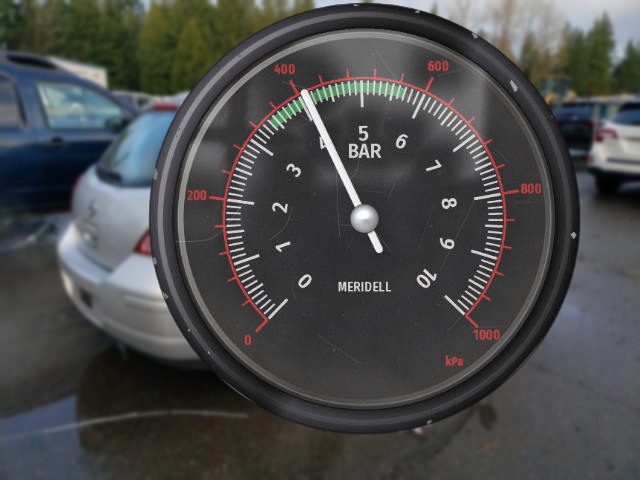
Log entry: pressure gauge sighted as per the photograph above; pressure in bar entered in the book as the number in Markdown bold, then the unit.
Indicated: **4.1** bar
